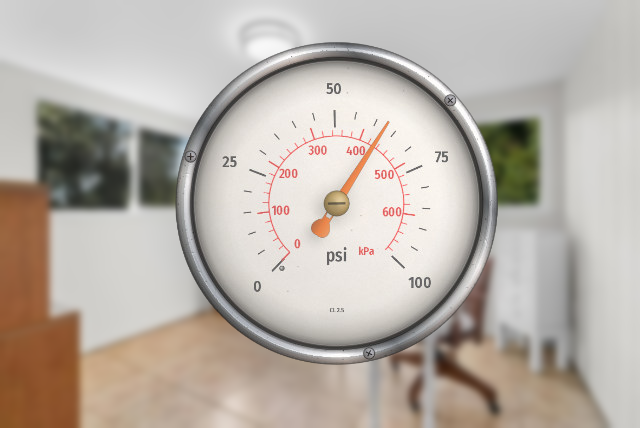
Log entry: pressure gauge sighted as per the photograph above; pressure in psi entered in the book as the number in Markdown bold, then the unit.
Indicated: **62.5** psi
